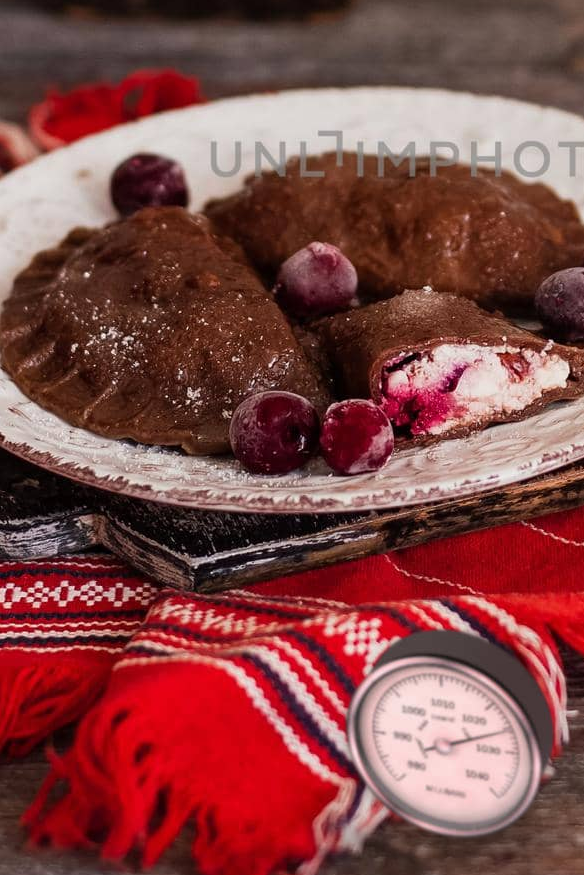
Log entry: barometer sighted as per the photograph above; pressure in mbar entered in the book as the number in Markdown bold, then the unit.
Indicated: **1025** mbar
